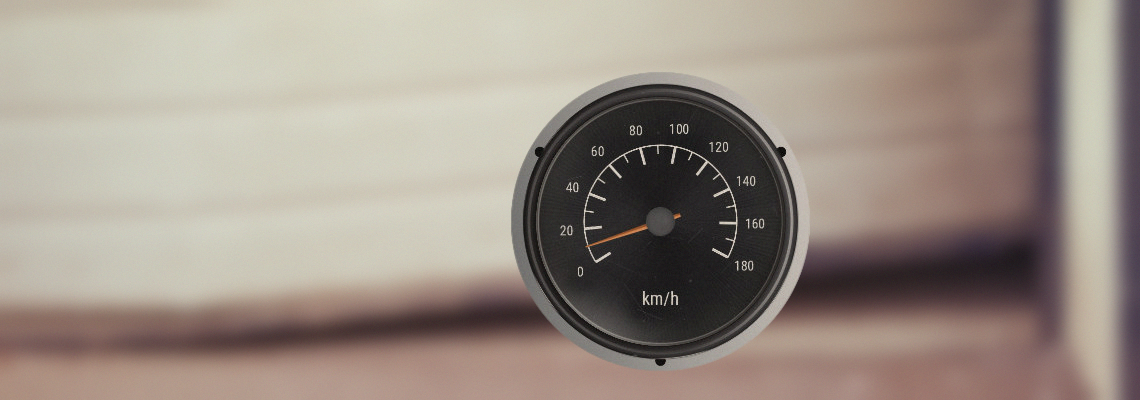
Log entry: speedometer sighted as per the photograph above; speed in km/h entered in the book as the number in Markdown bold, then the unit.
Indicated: **10** km/h
